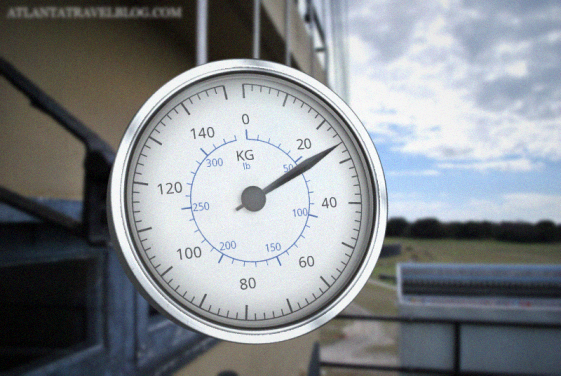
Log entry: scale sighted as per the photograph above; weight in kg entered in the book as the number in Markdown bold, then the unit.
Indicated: **26** kg
